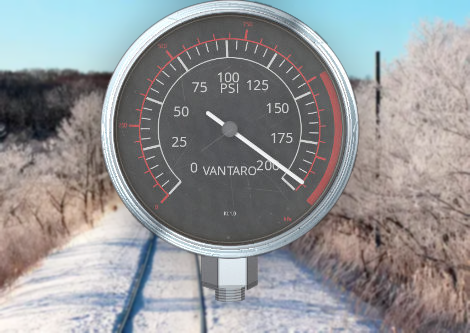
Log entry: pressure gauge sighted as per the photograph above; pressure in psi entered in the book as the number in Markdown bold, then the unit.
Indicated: **195** psi
